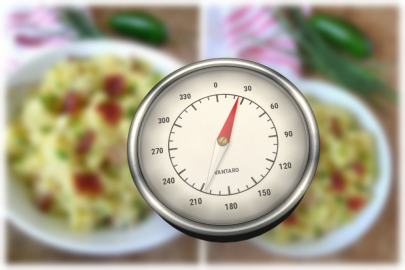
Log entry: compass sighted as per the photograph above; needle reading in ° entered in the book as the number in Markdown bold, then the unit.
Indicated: **25** °
